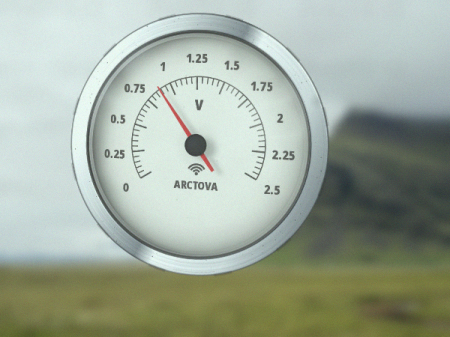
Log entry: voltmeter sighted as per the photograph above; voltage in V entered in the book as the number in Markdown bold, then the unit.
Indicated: **0.9** V
